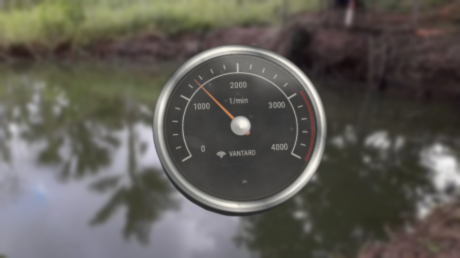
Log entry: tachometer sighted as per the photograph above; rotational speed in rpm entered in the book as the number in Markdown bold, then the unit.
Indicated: **1300** rpm
